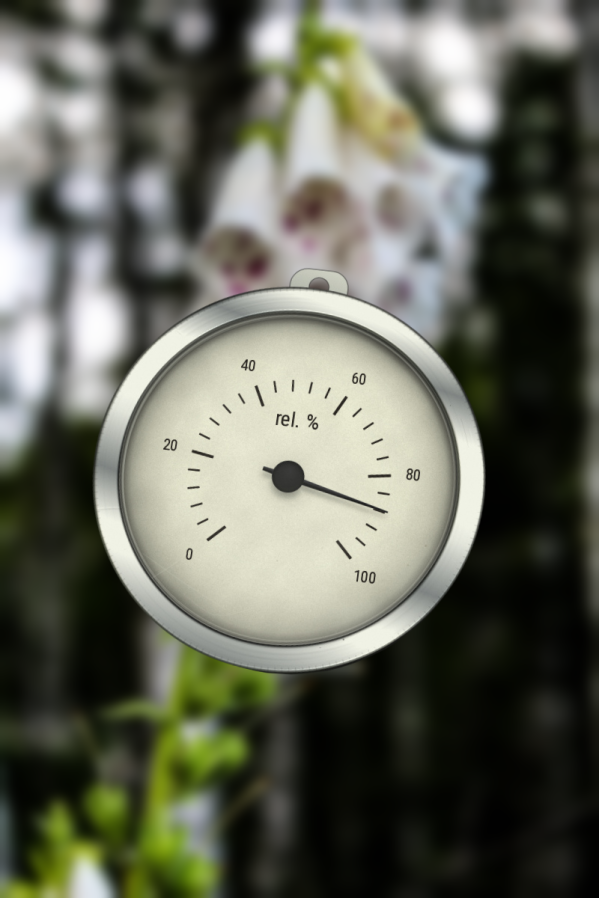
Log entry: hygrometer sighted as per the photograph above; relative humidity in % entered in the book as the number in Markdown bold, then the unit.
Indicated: **88** %
